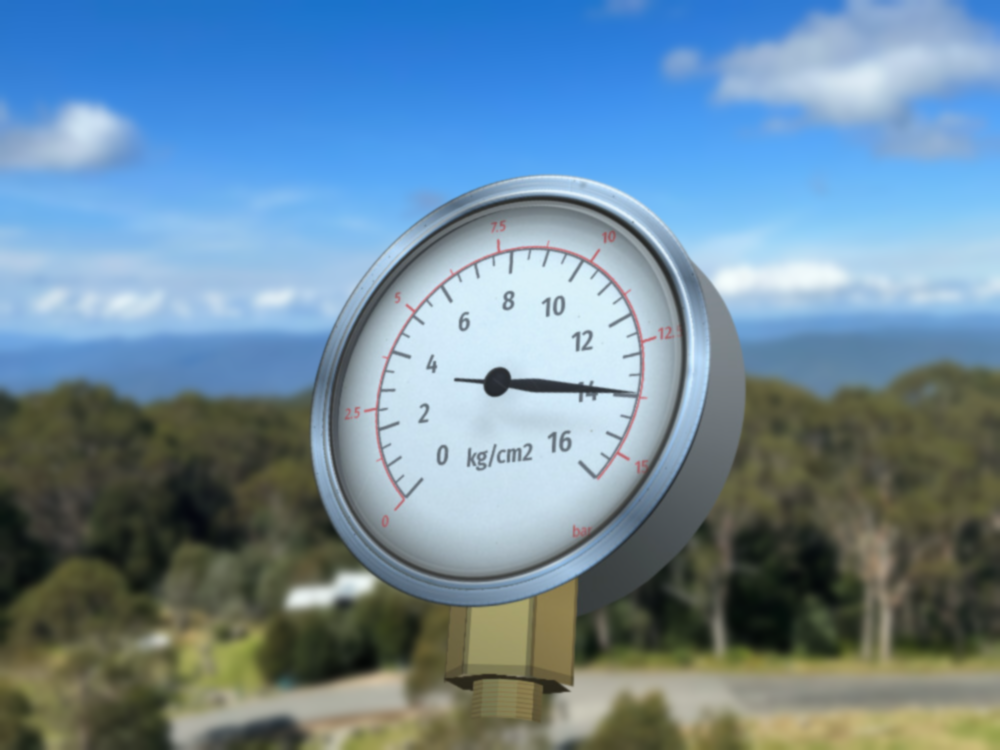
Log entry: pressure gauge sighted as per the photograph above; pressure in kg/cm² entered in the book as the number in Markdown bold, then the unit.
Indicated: **14** kg/cm²
